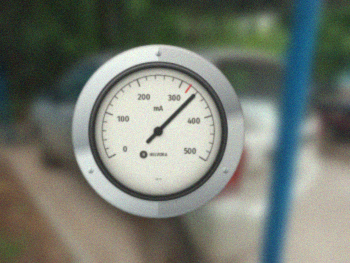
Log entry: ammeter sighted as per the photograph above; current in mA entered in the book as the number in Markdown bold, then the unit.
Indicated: **340** mA
